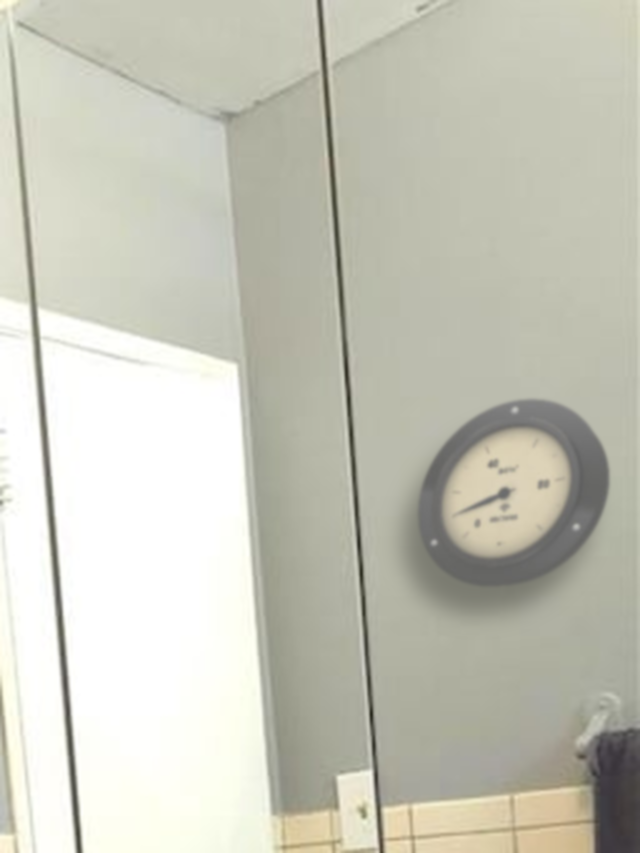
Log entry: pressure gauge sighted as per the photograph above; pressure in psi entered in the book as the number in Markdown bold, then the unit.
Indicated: **10** psi
